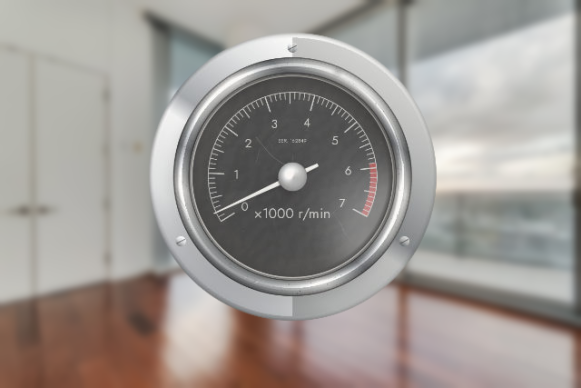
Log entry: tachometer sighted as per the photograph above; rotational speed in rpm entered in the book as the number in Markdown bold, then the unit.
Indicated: **200** rpm
